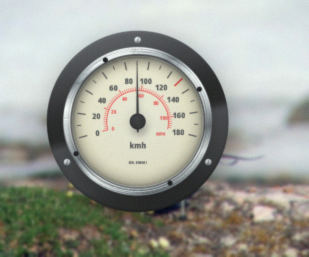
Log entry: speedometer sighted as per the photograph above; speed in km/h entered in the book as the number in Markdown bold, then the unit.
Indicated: **90** km/h
